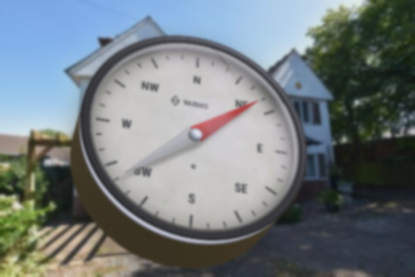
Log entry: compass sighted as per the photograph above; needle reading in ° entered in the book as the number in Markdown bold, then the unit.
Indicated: **50** °
